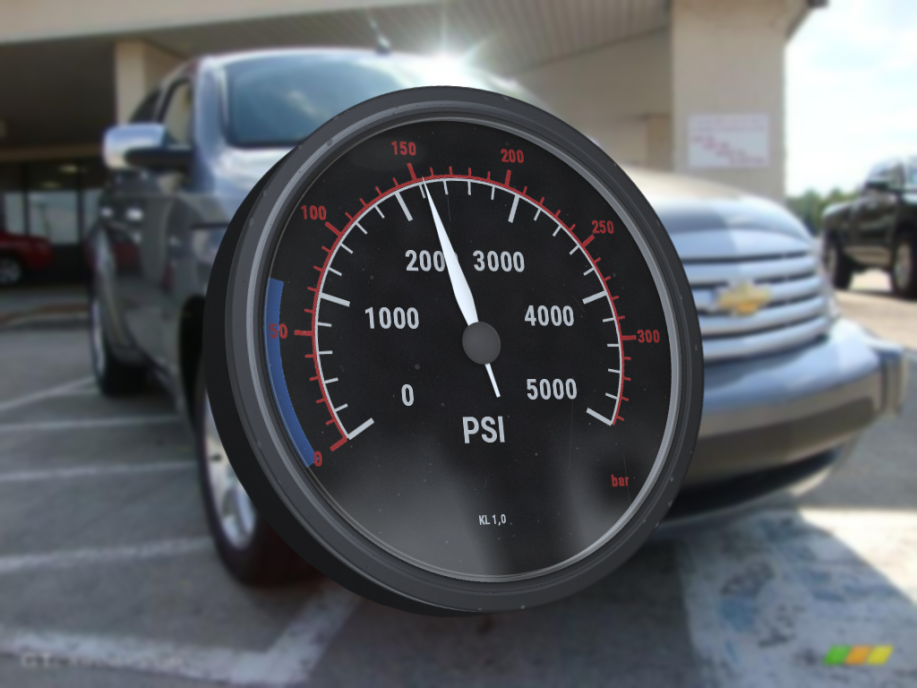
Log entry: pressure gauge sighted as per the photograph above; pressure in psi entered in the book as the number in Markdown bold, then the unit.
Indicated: **2200** psi
